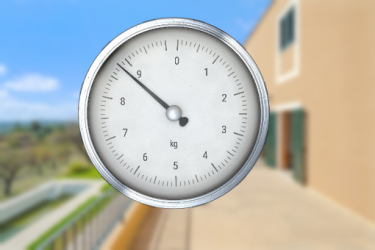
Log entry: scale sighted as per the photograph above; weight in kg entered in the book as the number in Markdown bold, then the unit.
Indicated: **8.8** kg
